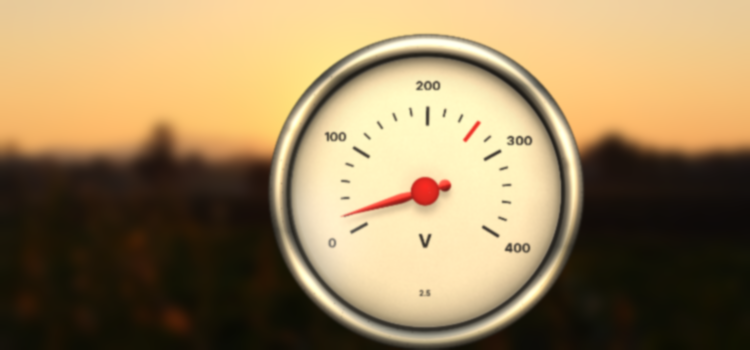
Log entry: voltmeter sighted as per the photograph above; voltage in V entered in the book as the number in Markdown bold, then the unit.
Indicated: **20** V
